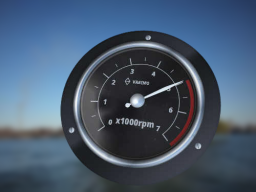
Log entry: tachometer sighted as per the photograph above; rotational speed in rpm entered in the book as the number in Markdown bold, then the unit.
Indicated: **5000** rpm
